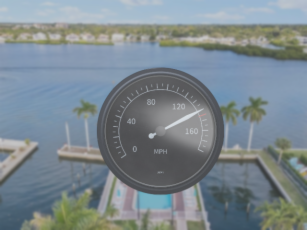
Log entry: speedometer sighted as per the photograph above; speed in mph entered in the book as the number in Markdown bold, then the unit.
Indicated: **140** mph
